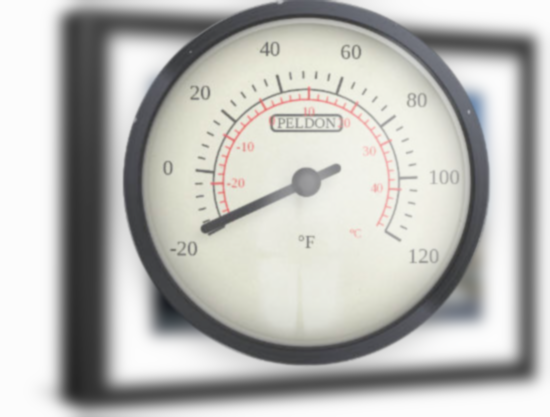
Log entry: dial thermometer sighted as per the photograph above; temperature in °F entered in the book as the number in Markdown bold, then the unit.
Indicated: **-18** °F
